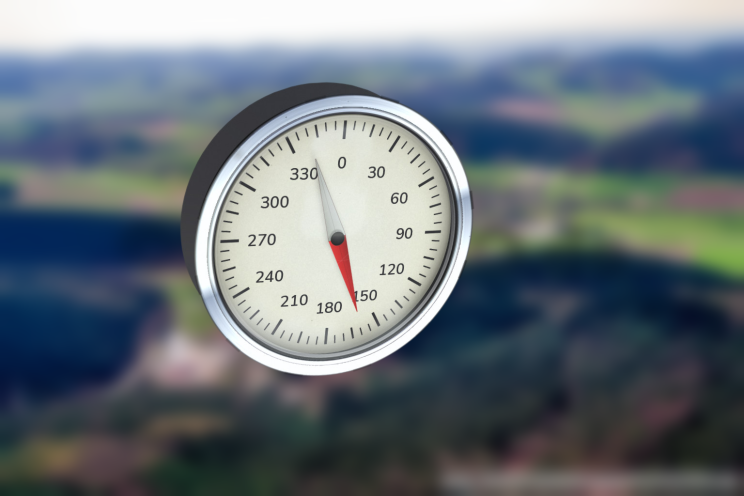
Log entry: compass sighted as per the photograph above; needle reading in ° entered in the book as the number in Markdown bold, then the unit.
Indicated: **160** °
